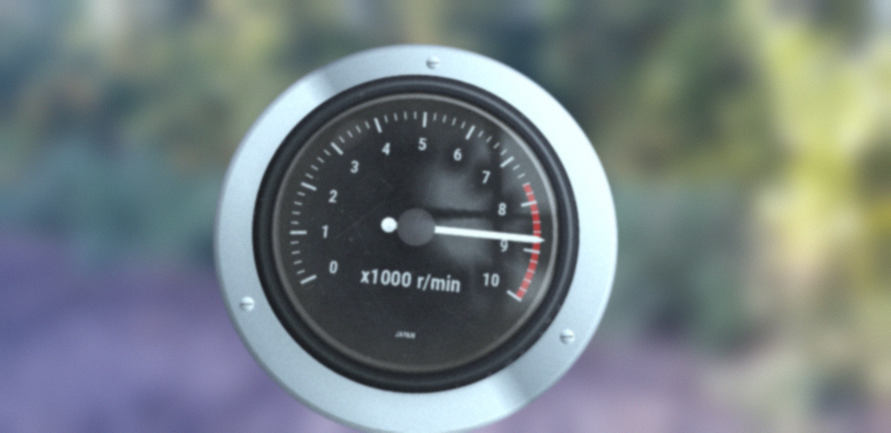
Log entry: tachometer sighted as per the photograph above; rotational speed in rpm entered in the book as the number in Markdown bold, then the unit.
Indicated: **8800** rpm
